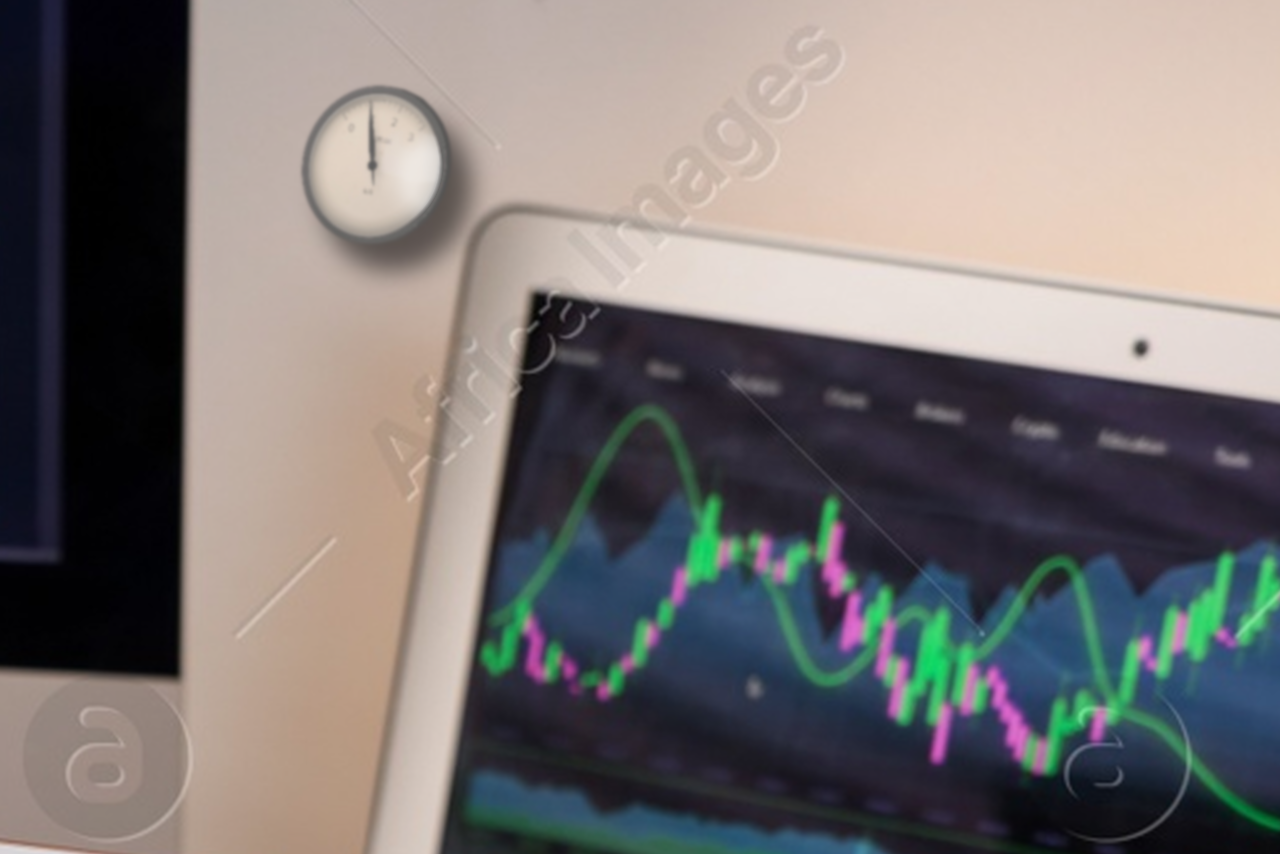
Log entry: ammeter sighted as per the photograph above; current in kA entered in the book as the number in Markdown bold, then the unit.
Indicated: **1** kA
